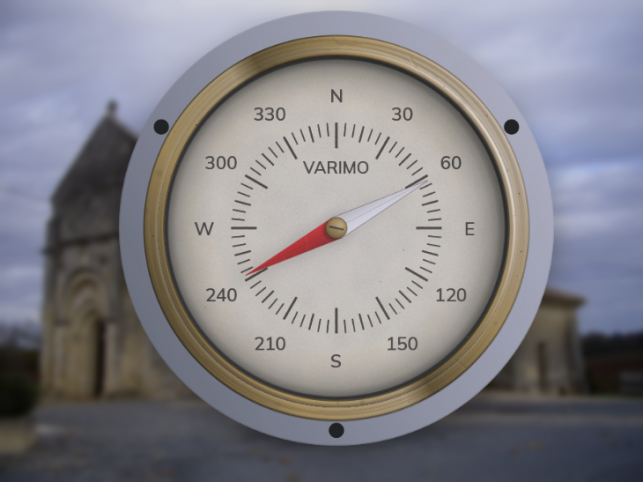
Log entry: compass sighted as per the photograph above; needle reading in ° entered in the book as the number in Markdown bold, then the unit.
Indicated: **242.5** °
